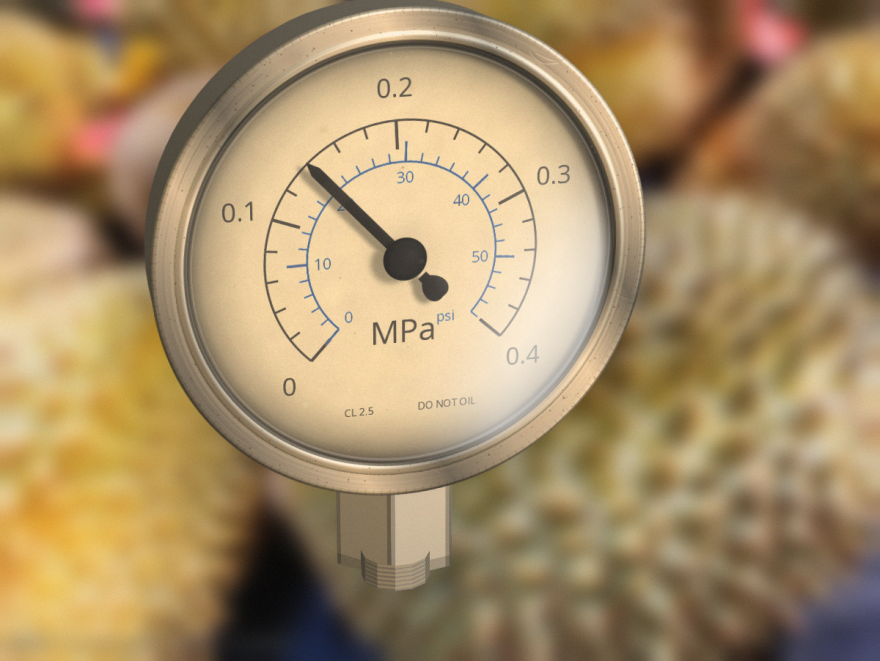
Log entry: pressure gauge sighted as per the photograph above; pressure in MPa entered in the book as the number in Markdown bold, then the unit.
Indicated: **0.14** MPa
